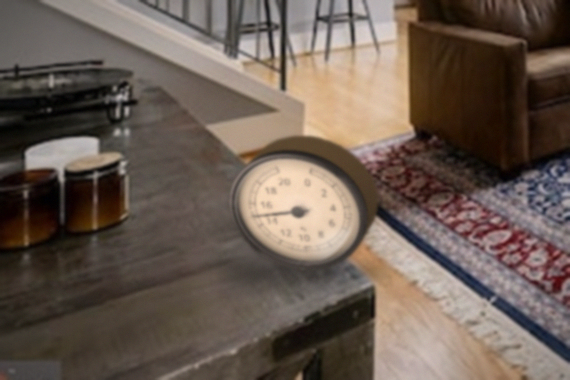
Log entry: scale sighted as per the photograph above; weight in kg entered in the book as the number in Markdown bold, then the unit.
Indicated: **15** kg
